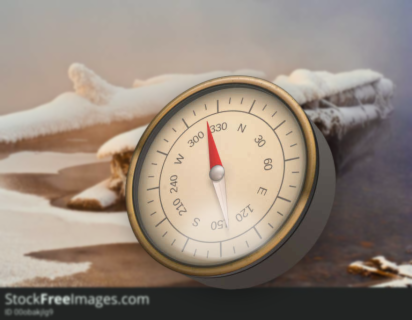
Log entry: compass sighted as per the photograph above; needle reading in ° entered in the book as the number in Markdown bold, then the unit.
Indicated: **320** °
